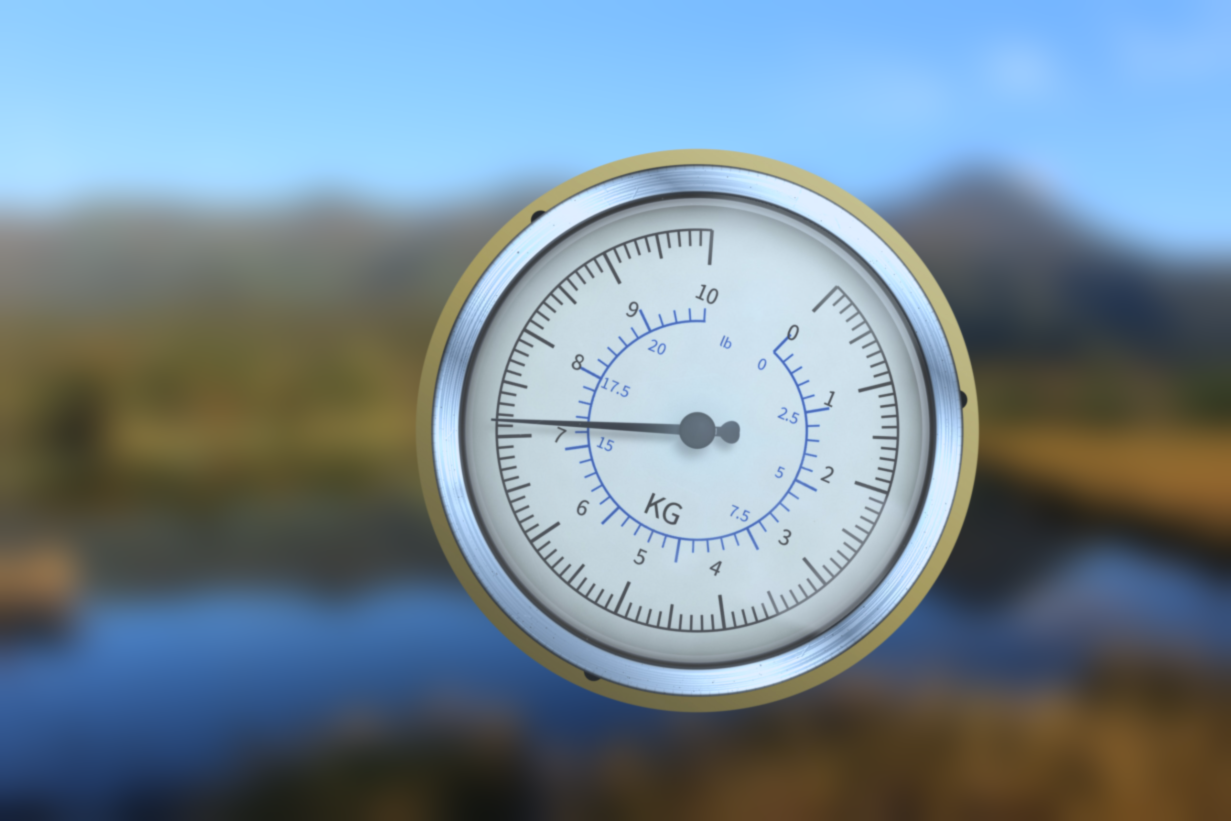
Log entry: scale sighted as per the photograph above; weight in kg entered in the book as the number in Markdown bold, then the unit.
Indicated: **7.15** kg
